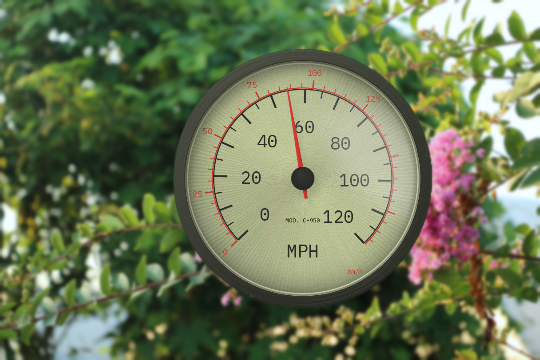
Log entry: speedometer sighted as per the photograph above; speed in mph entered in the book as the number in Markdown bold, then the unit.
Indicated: **55** mph
